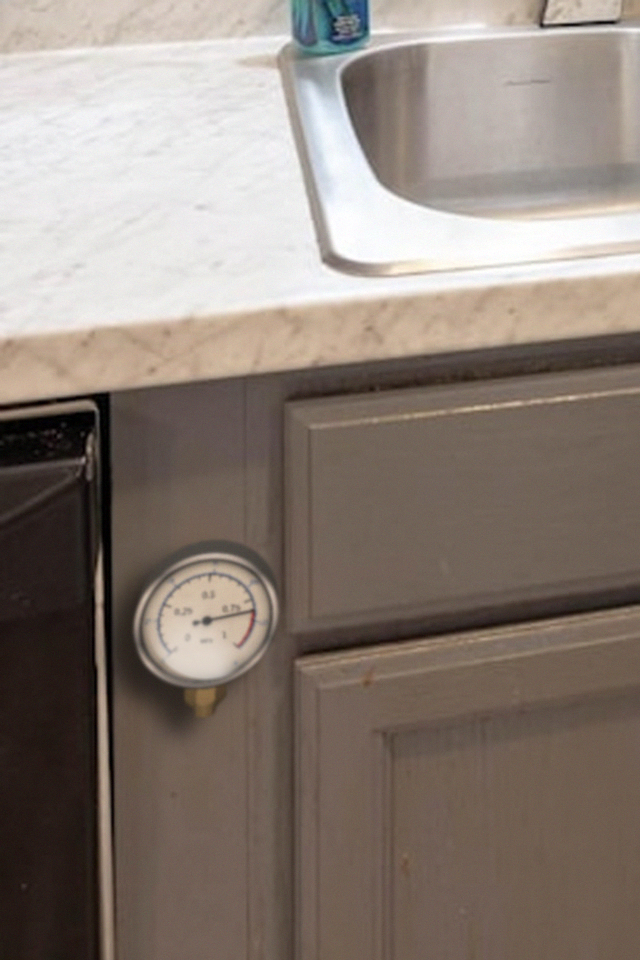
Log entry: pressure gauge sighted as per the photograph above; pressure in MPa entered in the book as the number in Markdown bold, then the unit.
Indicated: **0.8** MPa
